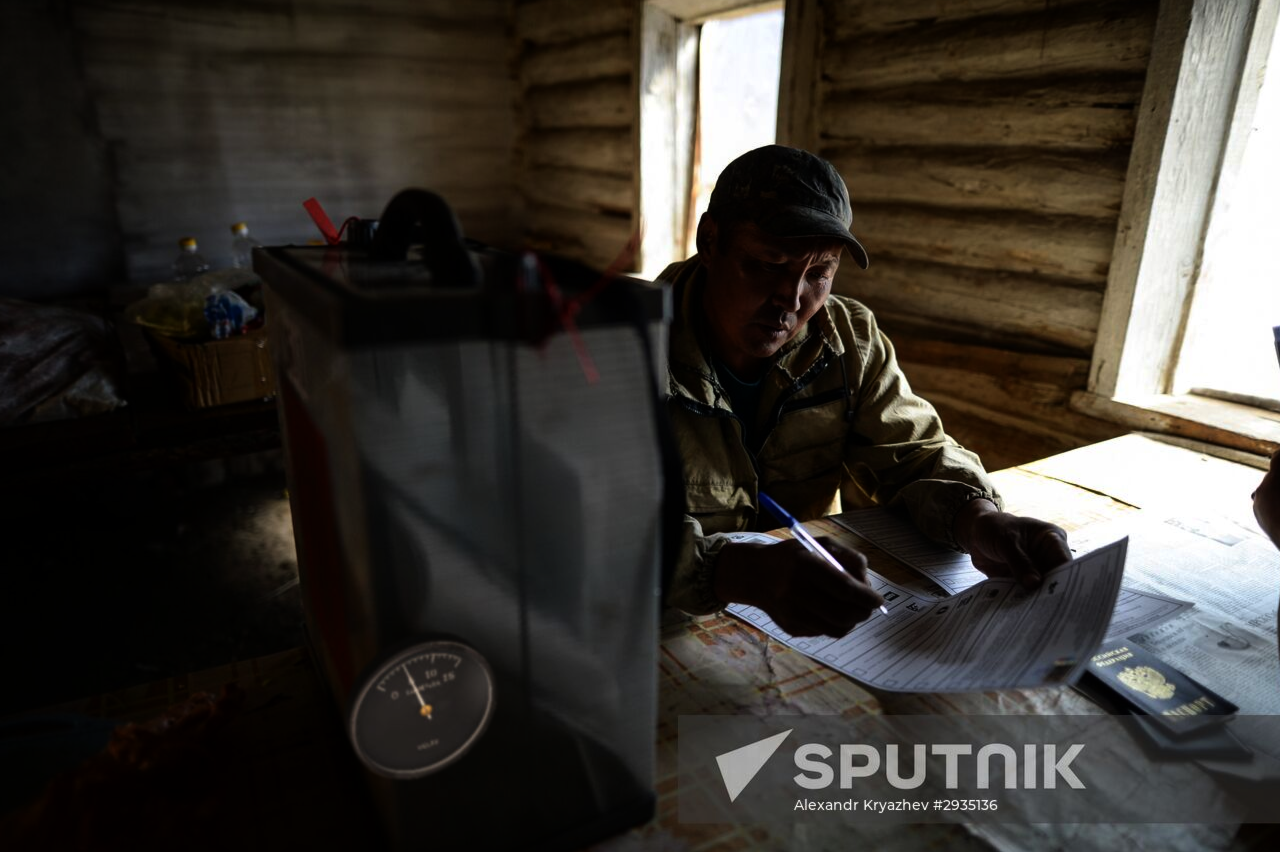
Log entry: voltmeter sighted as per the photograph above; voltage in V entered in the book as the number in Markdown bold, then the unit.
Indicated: **5** V
